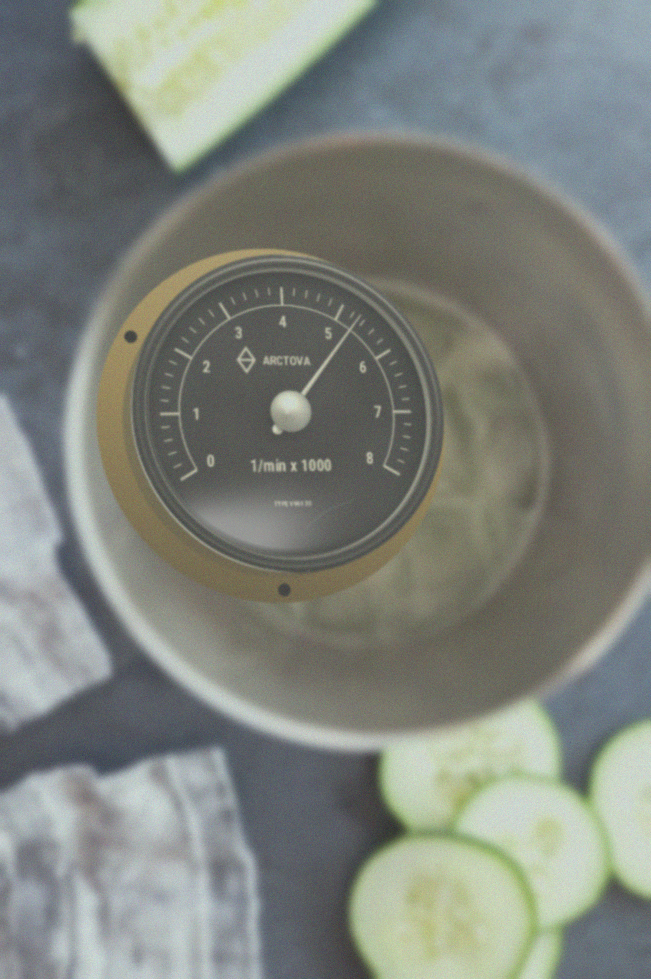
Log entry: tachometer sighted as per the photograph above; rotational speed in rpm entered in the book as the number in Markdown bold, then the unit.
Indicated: **5300** rpm
